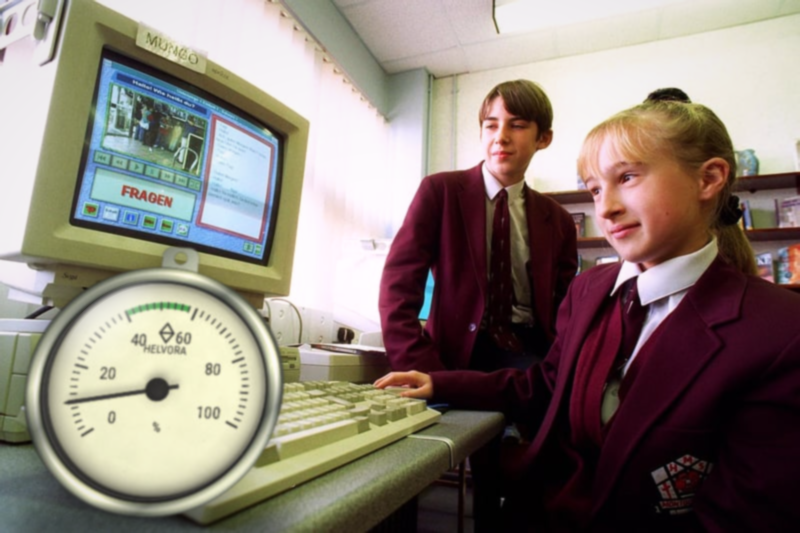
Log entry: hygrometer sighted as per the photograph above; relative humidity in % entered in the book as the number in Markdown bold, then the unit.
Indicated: **10** %
